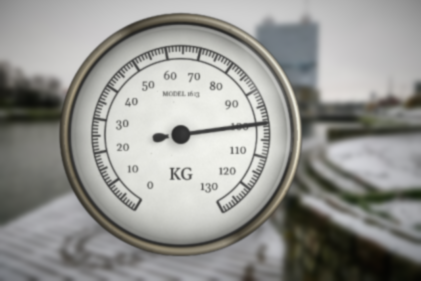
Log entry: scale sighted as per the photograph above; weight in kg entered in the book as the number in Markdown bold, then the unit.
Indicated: **100** kg
